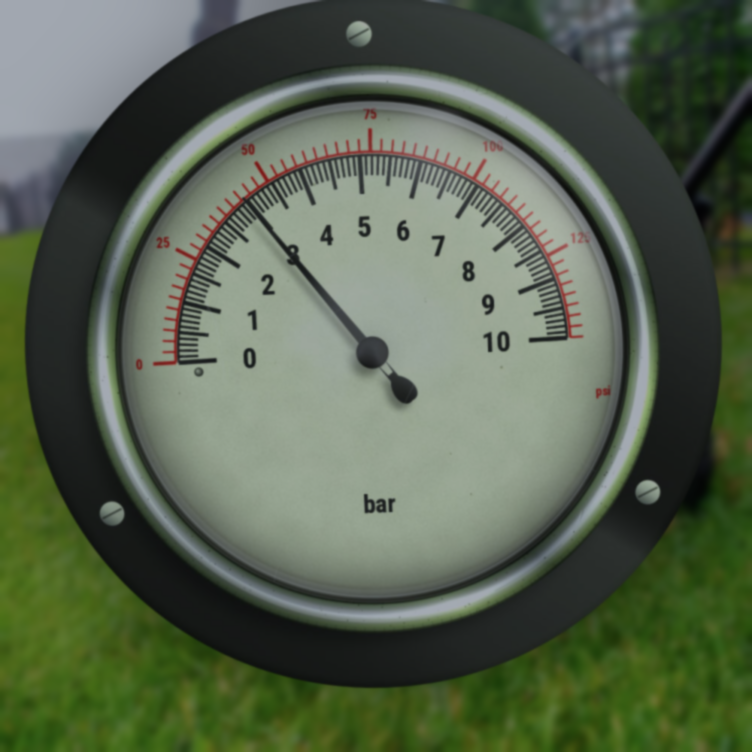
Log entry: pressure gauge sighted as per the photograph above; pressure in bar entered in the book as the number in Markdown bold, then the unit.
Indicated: **3** bar
